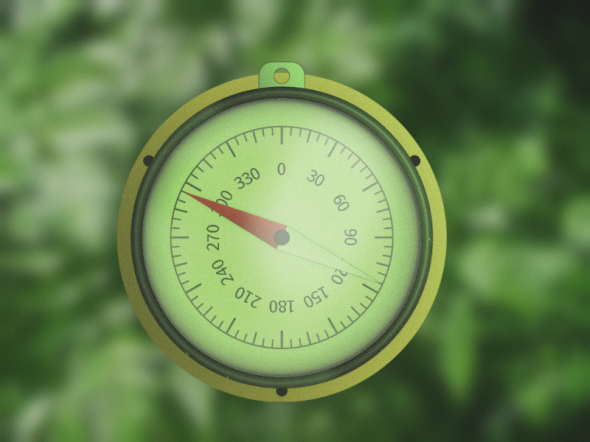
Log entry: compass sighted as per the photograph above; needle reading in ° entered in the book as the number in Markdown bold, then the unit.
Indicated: **295** °
